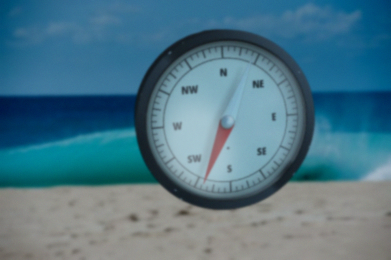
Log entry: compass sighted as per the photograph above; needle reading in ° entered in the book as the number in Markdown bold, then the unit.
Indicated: **205** °
